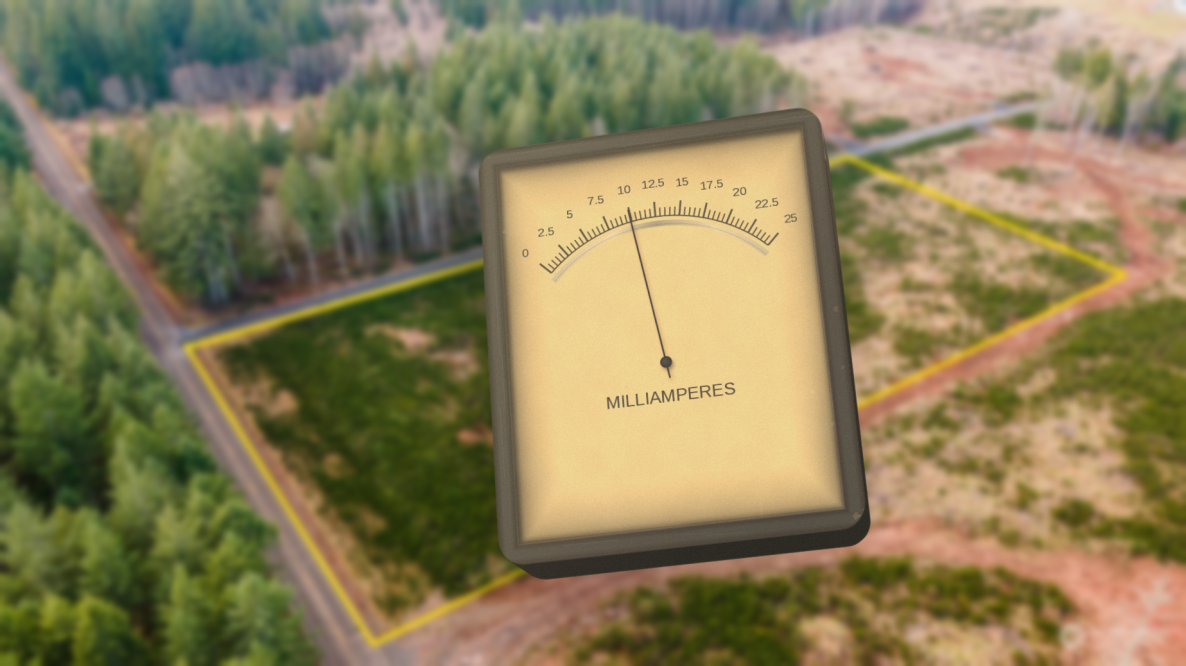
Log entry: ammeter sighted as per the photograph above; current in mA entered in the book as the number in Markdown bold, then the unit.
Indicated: **10** mA
